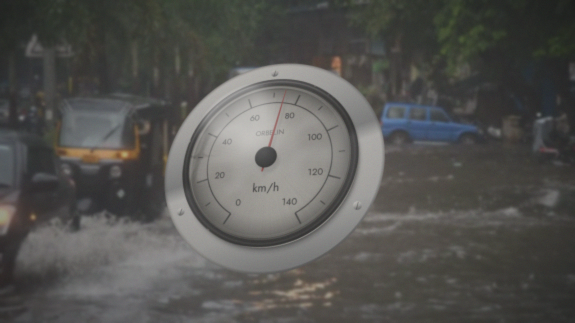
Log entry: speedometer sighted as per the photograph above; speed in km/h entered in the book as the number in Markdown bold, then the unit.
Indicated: **75** km/h
